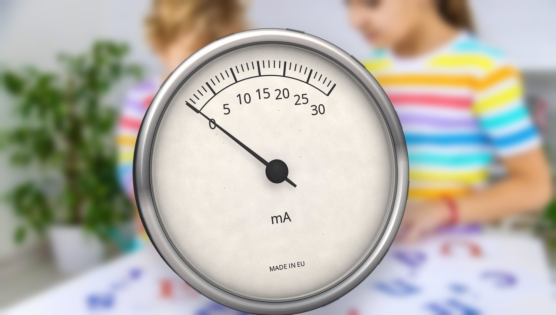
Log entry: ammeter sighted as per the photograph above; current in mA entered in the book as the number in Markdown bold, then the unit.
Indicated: **0** mA
